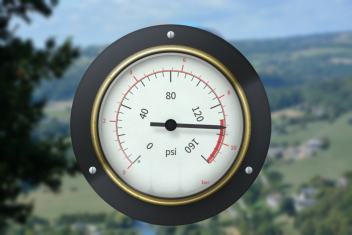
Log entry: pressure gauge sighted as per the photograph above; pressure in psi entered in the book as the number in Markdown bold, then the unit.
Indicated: **135** psi
